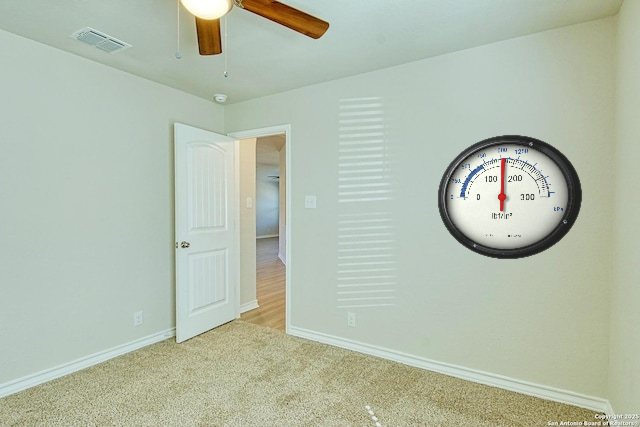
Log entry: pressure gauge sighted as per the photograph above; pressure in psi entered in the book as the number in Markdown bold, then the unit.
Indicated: **150** psi
